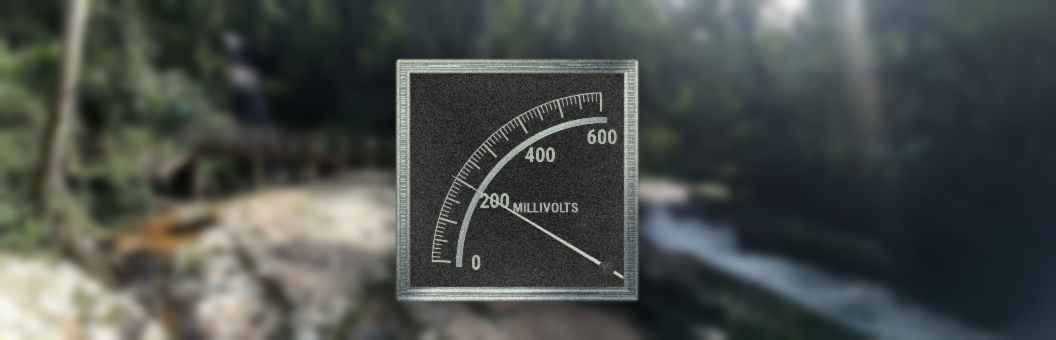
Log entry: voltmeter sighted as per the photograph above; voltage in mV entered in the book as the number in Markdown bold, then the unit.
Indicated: **200** mV
